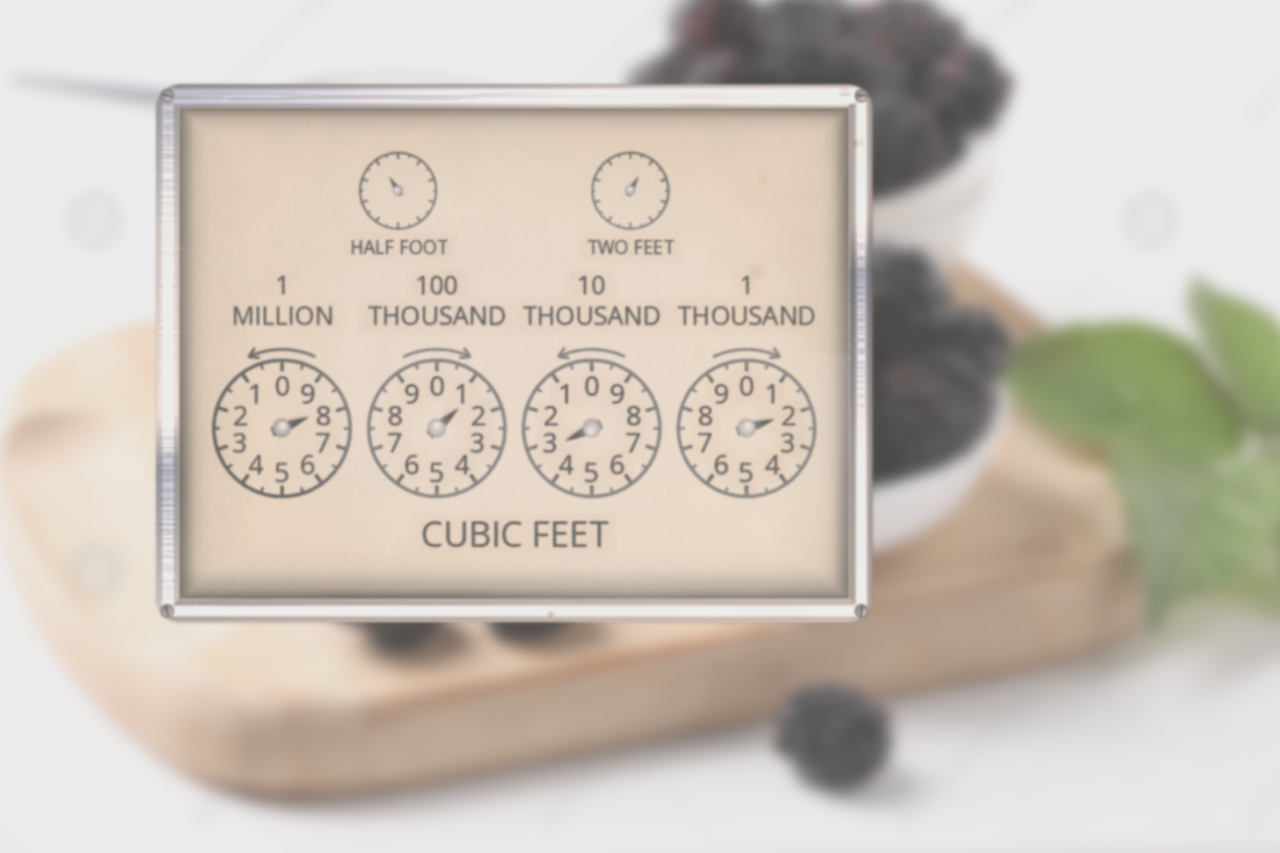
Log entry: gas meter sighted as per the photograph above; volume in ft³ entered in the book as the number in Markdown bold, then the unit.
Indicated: **813200** ft³
